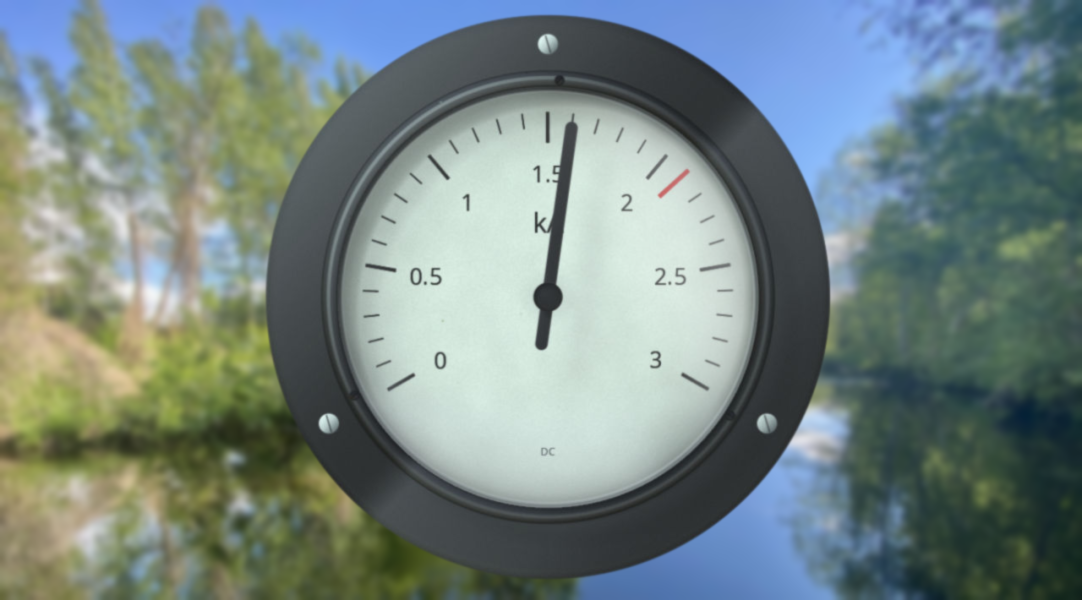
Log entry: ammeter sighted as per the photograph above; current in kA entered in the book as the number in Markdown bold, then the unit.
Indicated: **1.6** kA
